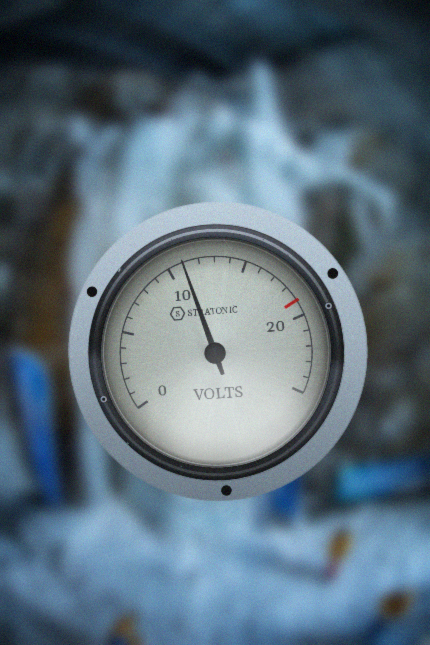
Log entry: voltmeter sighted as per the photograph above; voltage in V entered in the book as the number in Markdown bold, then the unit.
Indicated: **11** V
